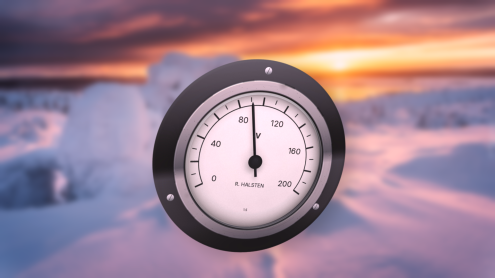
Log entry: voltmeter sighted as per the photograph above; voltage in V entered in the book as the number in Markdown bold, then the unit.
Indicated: **90** V
